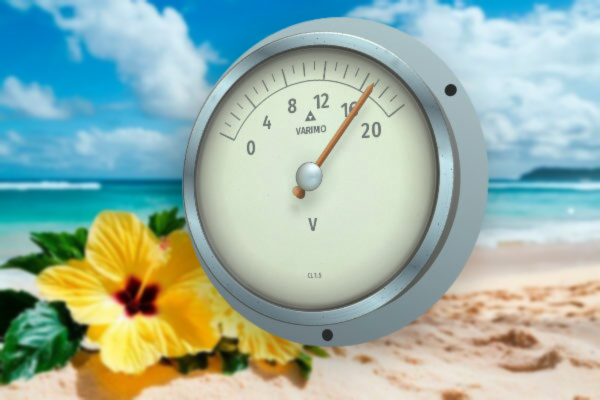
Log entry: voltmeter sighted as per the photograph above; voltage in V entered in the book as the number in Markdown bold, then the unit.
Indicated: **17** V
